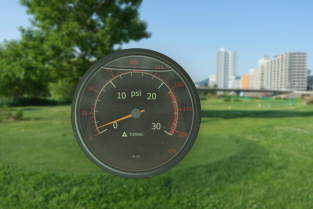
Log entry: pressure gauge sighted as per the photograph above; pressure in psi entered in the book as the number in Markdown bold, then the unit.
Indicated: **1** psi
